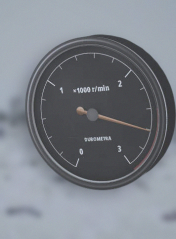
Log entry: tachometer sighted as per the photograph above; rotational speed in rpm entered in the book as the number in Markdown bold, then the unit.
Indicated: **2600** rpm
